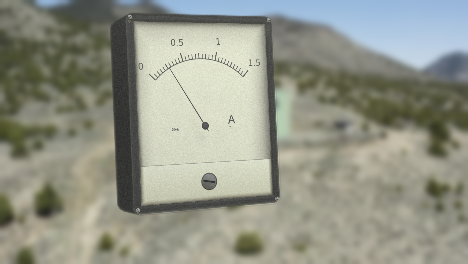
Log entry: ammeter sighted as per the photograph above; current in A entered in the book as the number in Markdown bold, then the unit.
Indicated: **0.25** A
